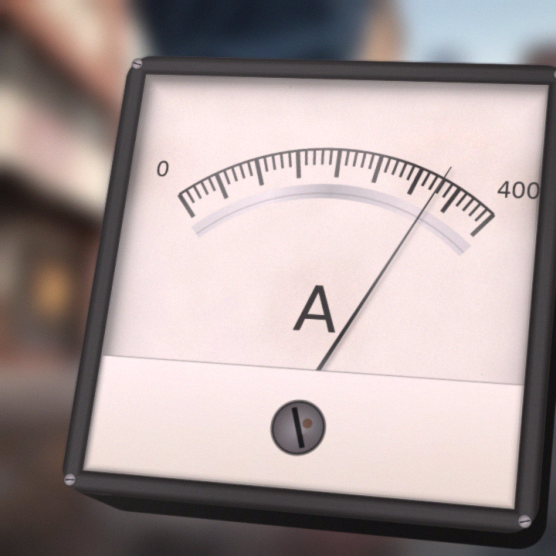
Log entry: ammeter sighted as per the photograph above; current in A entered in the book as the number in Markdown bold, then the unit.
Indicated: **330** A
